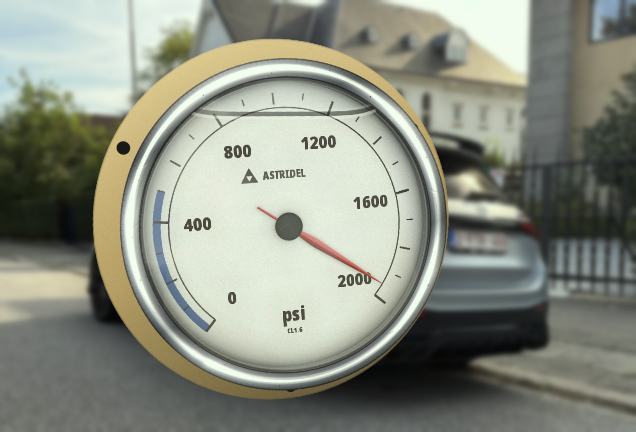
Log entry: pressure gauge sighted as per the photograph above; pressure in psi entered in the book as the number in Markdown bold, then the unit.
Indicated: **1950** psi
